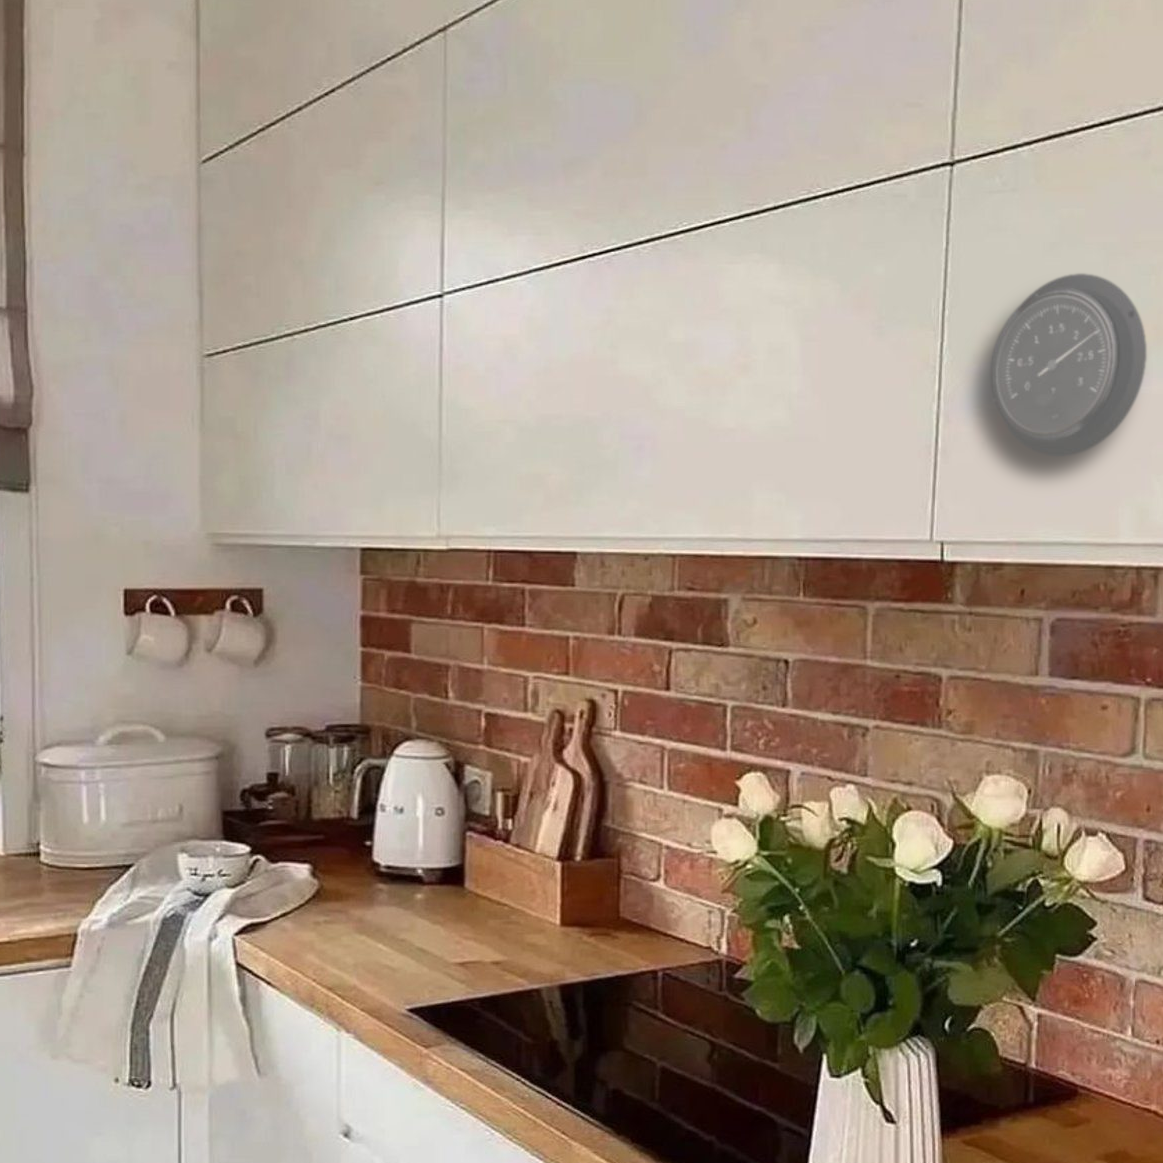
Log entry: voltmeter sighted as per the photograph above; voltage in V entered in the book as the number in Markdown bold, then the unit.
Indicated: **2.25** V
